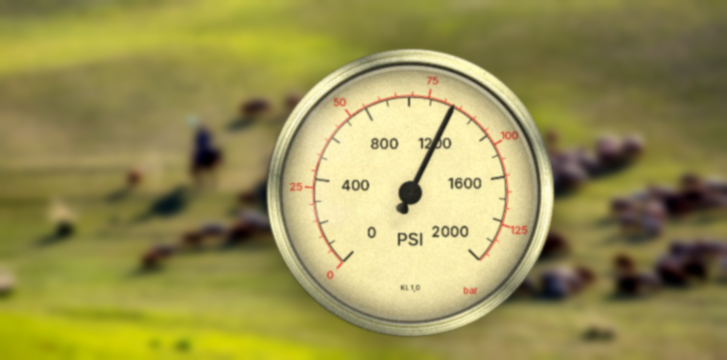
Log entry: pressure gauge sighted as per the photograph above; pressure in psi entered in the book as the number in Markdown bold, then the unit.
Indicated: **1200** psi
